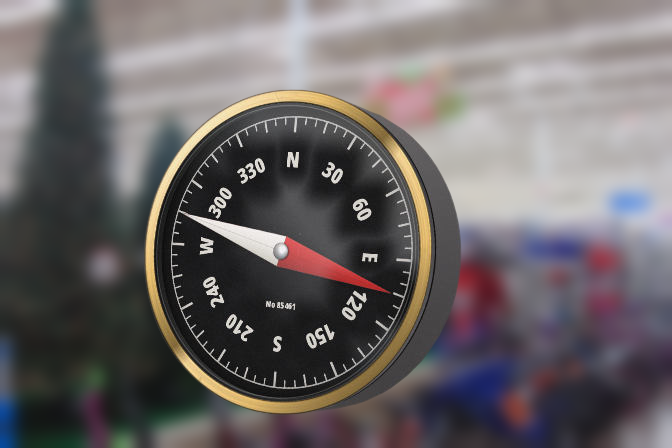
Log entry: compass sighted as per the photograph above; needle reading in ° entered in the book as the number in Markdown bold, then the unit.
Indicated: **105** °
